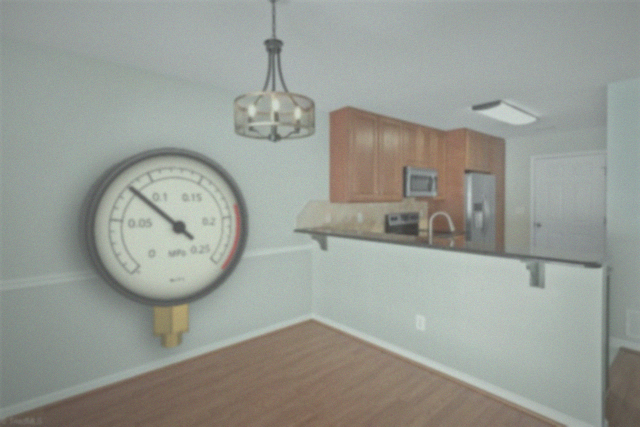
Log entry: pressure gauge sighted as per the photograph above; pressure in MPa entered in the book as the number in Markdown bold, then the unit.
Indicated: **0.08** MPa
